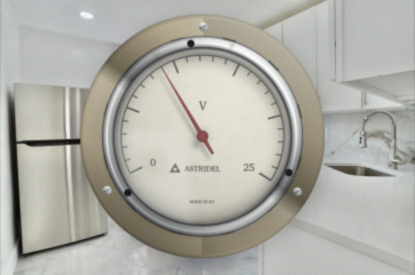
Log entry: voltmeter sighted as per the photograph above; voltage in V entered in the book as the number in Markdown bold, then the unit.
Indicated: **9** V
